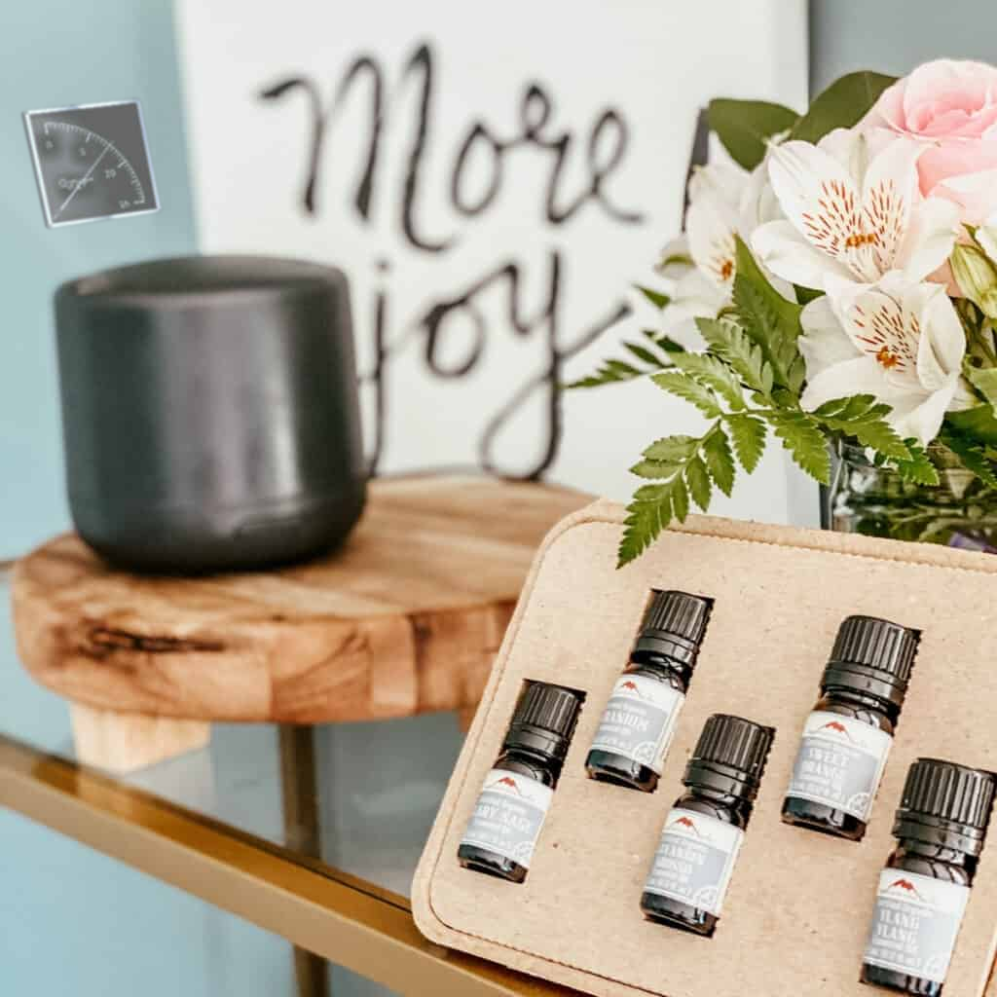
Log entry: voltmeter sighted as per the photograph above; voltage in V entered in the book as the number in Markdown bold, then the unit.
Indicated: **7.5** V
